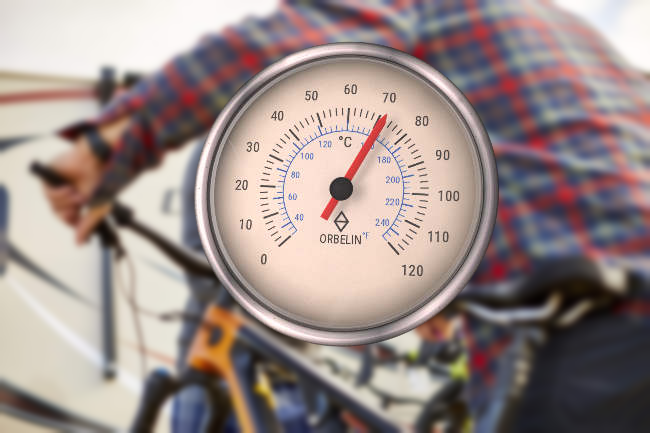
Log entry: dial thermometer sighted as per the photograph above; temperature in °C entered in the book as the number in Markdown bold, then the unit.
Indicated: **72** °C
